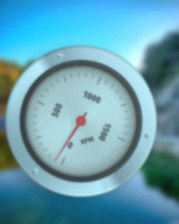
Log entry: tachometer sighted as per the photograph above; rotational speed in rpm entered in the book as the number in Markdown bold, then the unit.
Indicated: **50** rpm
